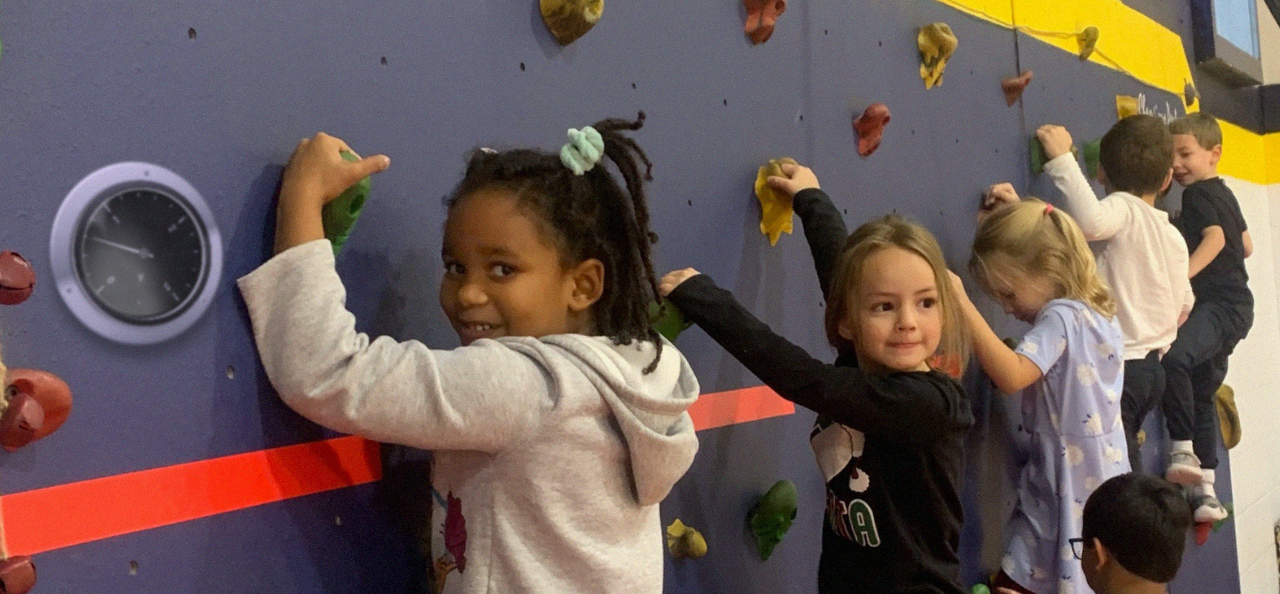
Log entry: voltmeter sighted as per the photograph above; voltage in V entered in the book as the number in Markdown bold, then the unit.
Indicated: **0.6** V
